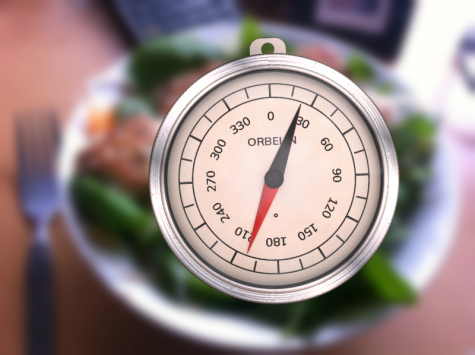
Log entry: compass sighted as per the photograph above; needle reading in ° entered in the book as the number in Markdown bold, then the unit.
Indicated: **202.5** °
